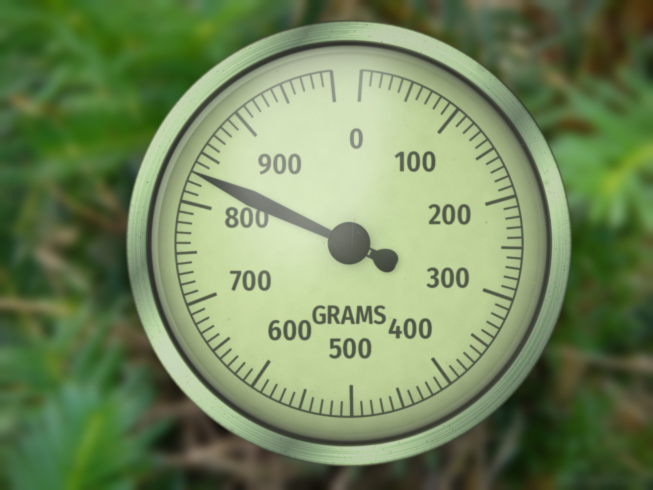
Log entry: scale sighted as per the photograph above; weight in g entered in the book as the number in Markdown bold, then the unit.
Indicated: **830** g
